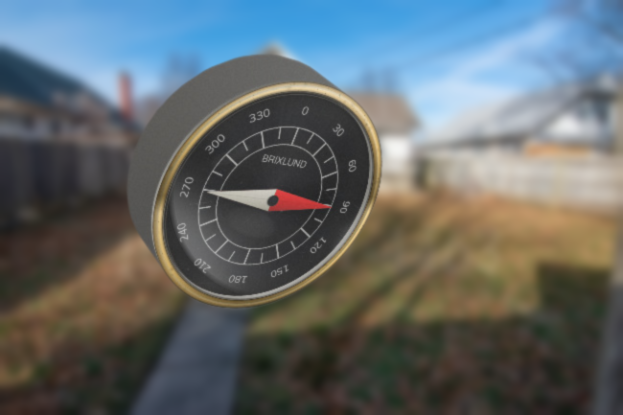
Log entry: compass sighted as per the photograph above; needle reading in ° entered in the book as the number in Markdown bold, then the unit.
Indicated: **90** °
